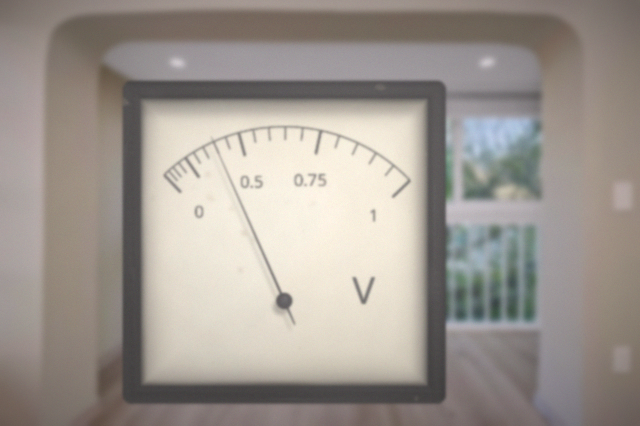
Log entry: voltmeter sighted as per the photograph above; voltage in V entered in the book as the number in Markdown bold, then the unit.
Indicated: **0.4** V
